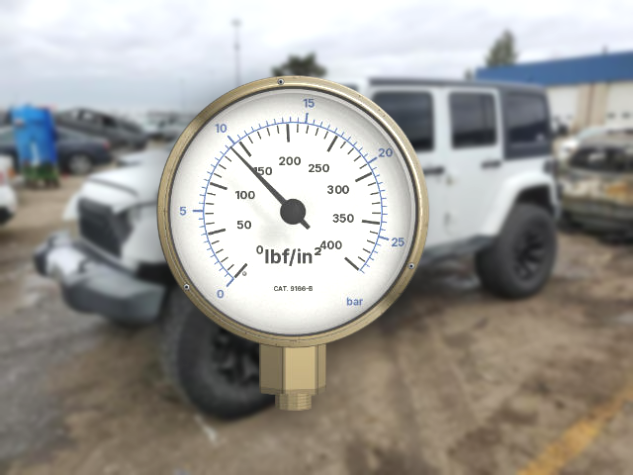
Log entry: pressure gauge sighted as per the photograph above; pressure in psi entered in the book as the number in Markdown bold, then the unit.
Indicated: **140** psi
